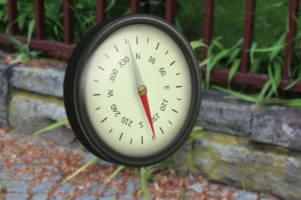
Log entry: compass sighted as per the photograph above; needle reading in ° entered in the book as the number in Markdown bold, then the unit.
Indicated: **165** °
